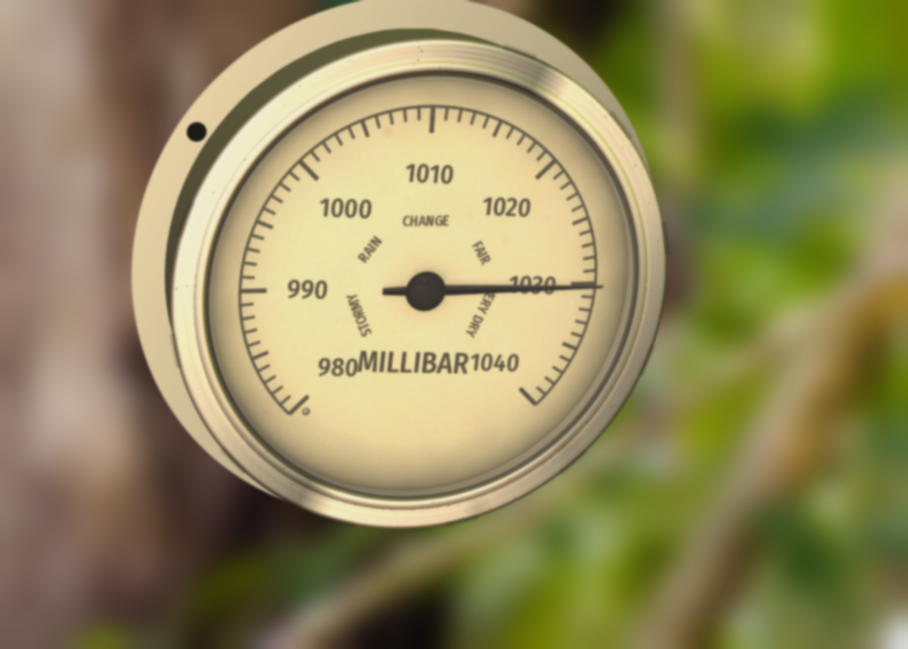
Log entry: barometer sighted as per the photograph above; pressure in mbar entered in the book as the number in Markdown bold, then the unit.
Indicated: **1030** mbar
